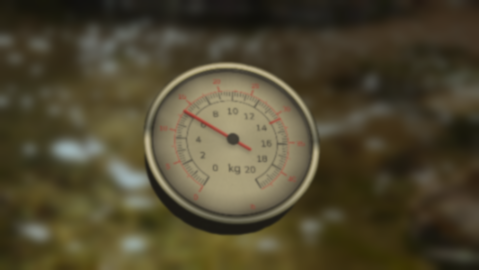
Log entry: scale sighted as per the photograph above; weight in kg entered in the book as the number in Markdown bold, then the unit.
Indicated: **6** kg
